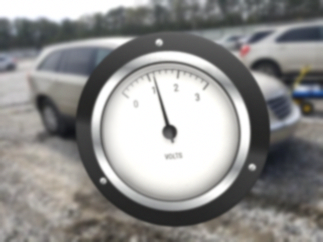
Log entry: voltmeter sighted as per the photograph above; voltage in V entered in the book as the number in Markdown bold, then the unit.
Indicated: **1.2** V
